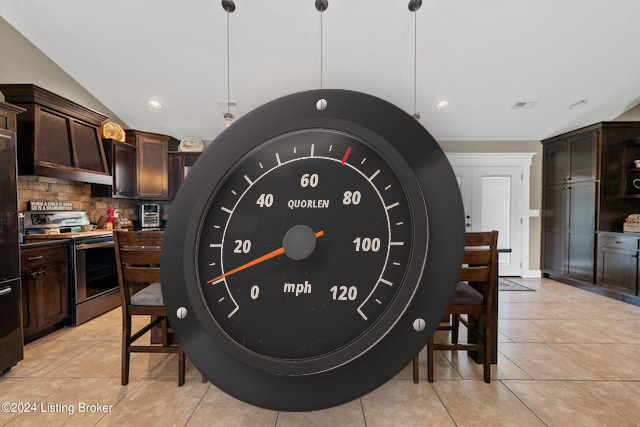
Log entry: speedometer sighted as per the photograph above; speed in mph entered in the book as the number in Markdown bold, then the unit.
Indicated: **10** mph
